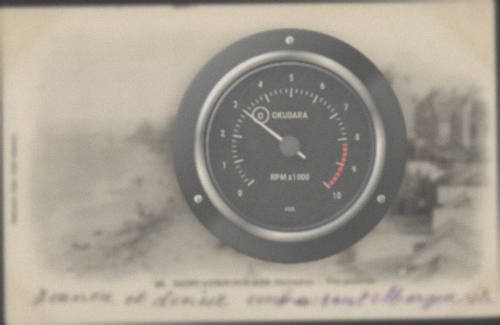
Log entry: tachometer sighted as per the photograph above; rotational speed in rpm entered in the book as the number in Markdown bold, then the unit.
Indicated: **3000** rpm
